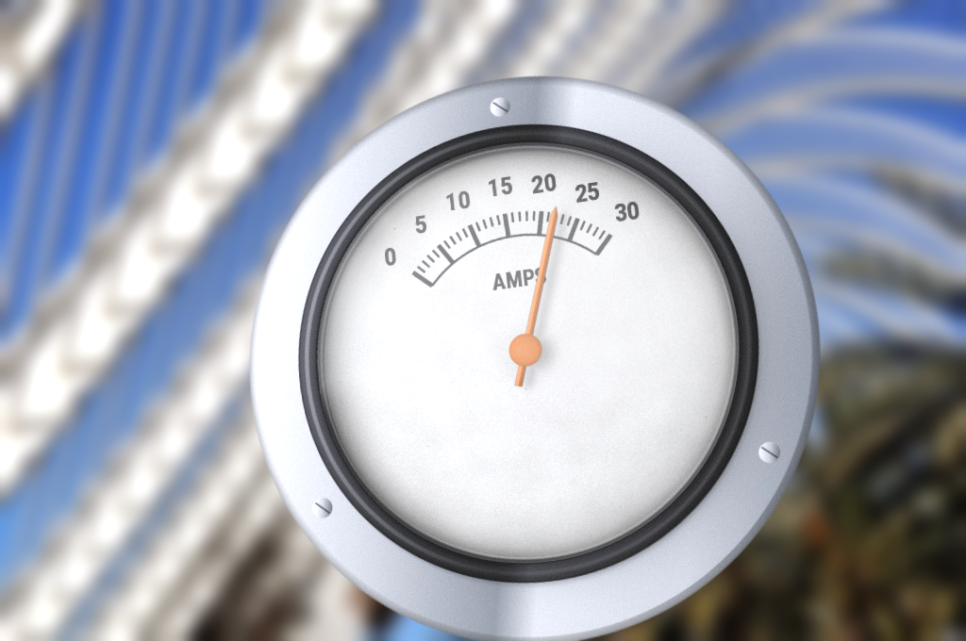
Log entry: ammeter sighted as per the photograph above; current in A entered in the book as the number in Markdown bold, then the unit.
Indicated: **22** A
